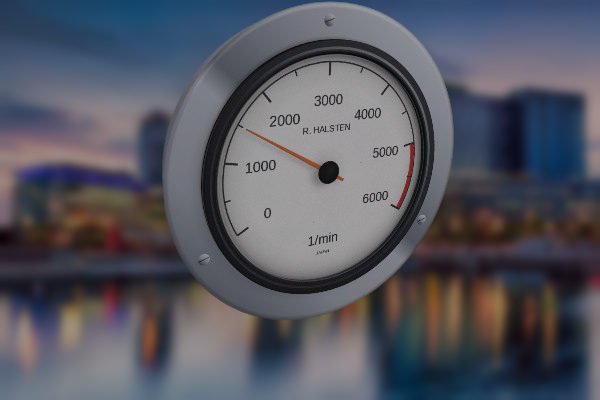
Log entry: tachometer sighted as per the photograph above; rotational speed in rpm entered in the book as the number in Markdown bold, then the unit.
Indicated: **1500** rpm
